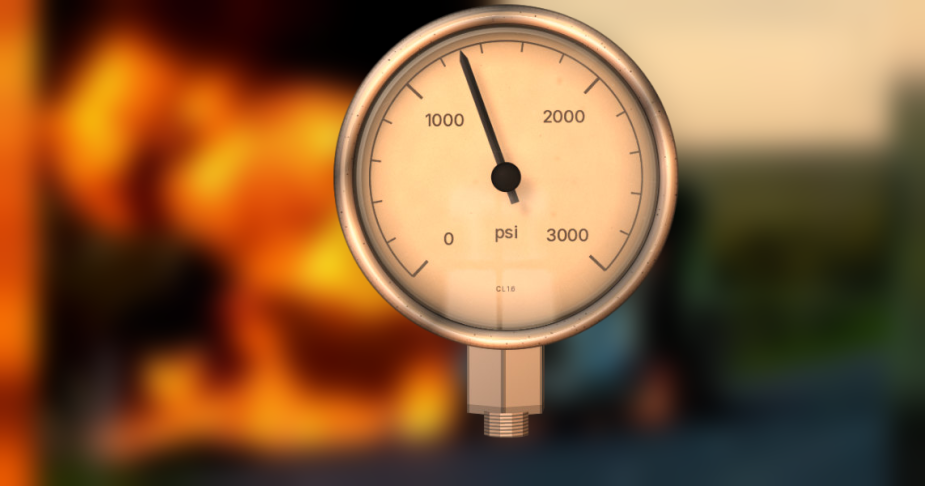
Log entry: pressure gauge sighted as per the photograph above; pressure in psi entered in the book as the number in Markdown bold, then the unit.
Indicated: **1300** psi
